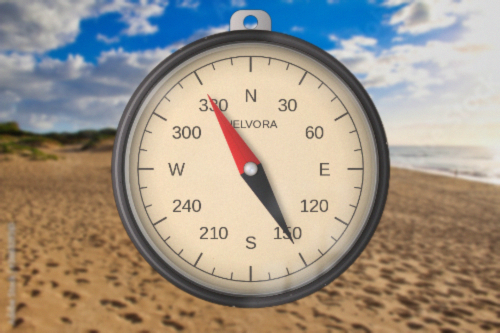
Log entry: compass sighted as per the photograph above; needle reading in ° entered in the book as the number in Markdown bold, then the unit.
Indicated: **330** °
